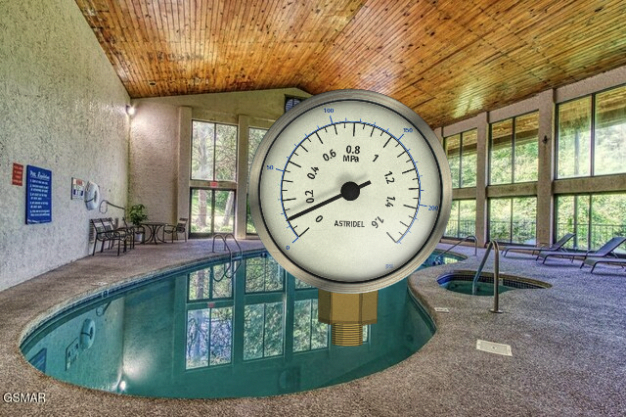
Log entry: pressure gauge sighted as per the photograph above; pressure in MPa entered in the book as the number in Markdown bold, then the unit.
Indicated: **0.1** MPa
